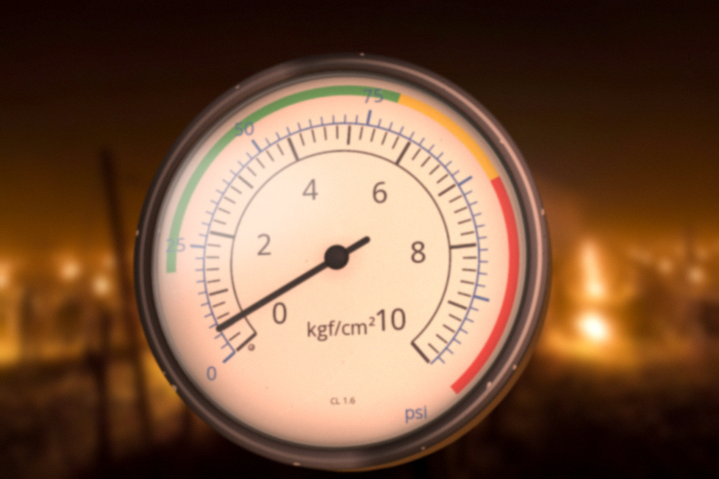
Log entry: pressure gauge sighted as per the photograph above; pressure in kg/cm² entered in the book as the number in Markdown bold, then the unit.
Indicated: **0.4** kg/cm²
